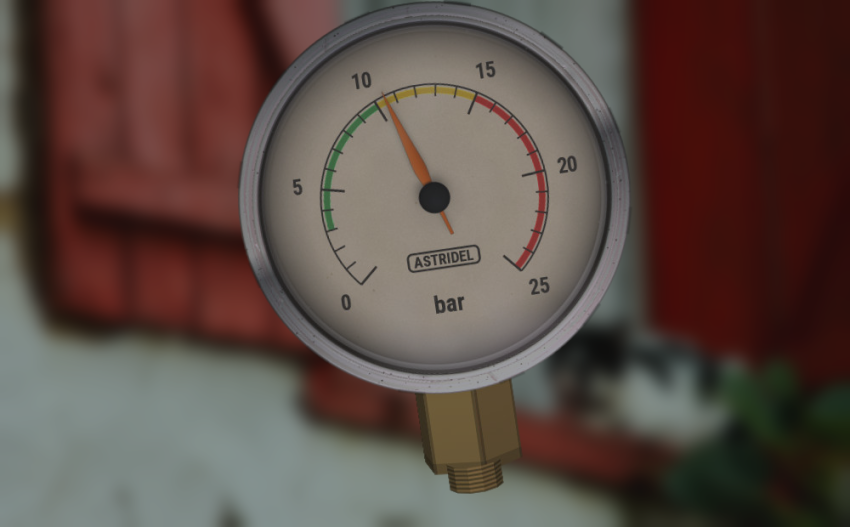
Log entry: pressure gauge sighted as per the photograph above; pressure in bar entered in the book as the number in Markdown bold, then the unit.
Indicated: **10.5** bar
